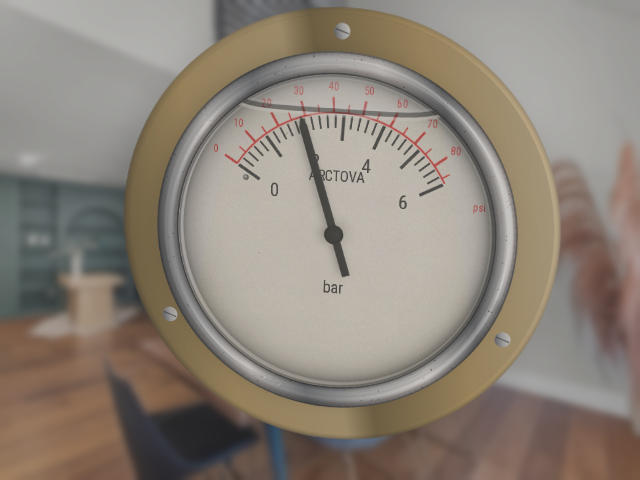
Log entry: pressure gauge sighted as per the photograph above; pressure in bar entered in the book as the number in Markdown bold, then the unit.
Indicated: **2** bar
